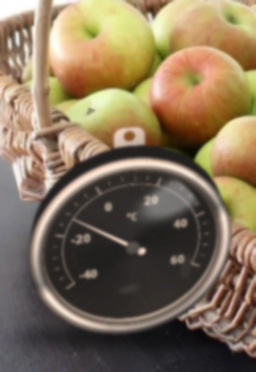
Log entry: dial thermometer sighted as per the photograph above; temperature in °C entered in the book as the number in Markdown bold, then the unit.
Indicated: **-12** °C
